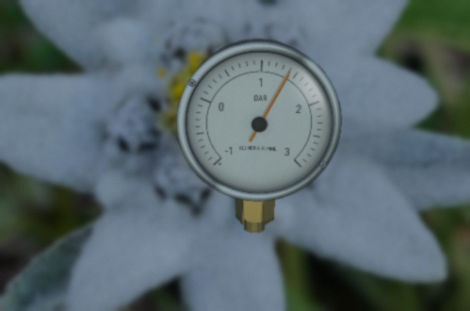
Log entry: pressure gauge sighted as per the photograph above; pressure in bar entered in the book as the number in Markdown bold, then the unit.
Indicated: **1.4** bar
